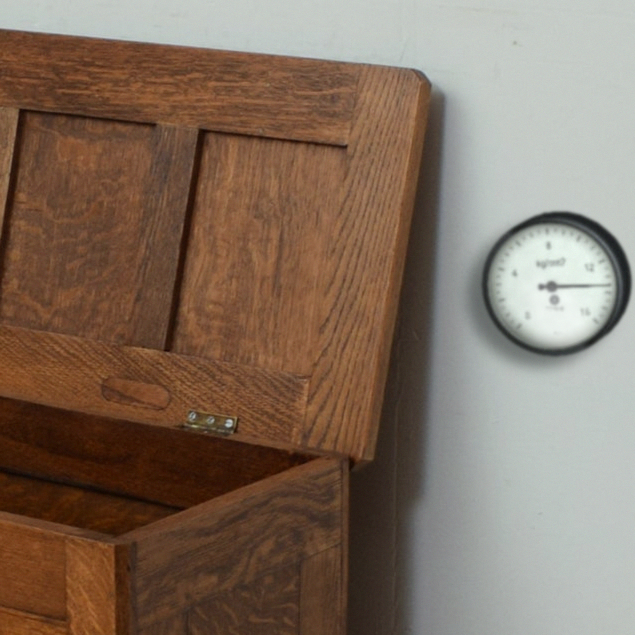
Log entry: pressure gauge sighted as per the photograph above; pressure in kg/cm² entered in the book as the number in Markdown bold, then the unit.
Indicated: **13.5** kg/cm²
